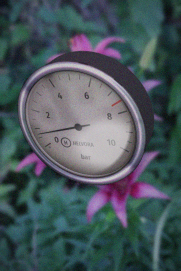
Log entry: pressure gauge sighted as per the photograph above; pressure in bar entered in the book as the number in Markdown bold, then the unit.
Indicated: **0.75** bar
